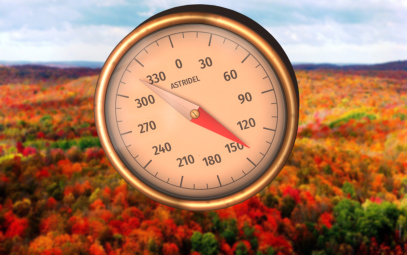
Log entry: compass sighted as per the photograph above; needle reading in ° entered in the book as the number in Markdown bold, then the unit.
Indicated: **140** °
